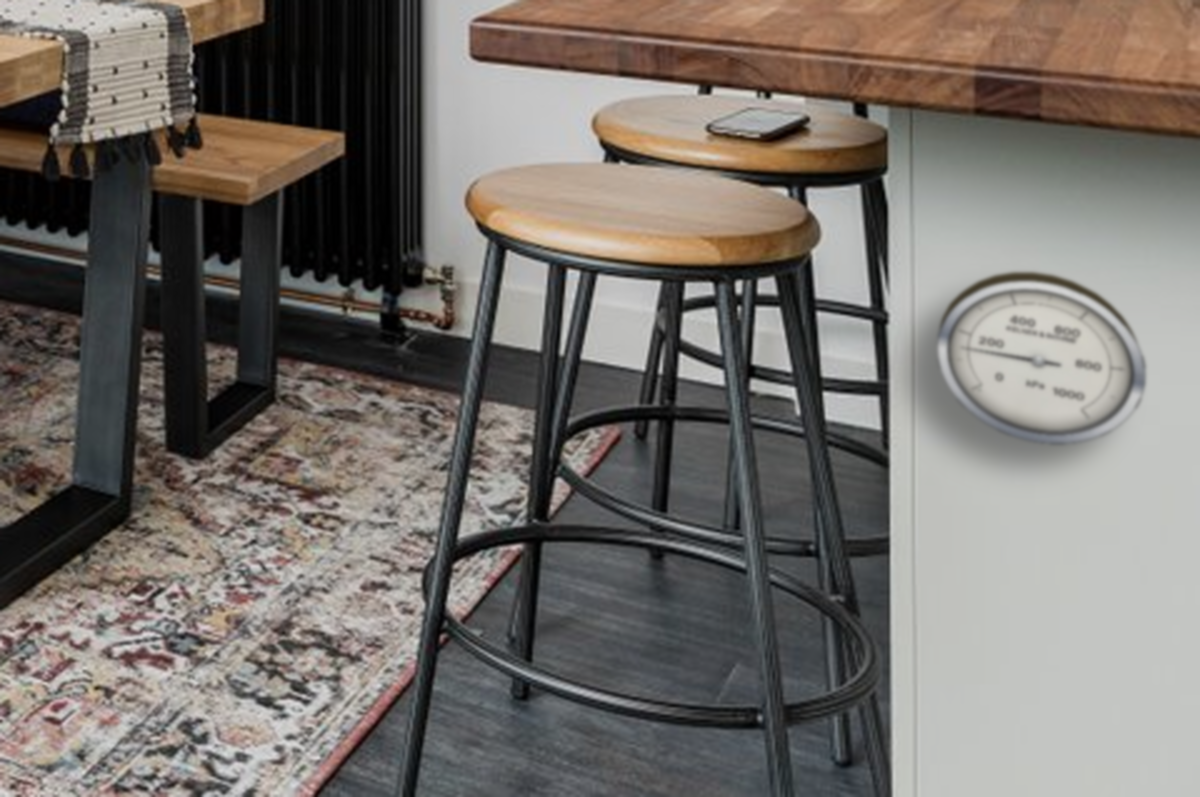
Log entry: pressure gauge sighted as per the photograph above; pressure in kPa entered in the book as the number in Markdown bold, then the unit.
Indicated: **150** kPa
